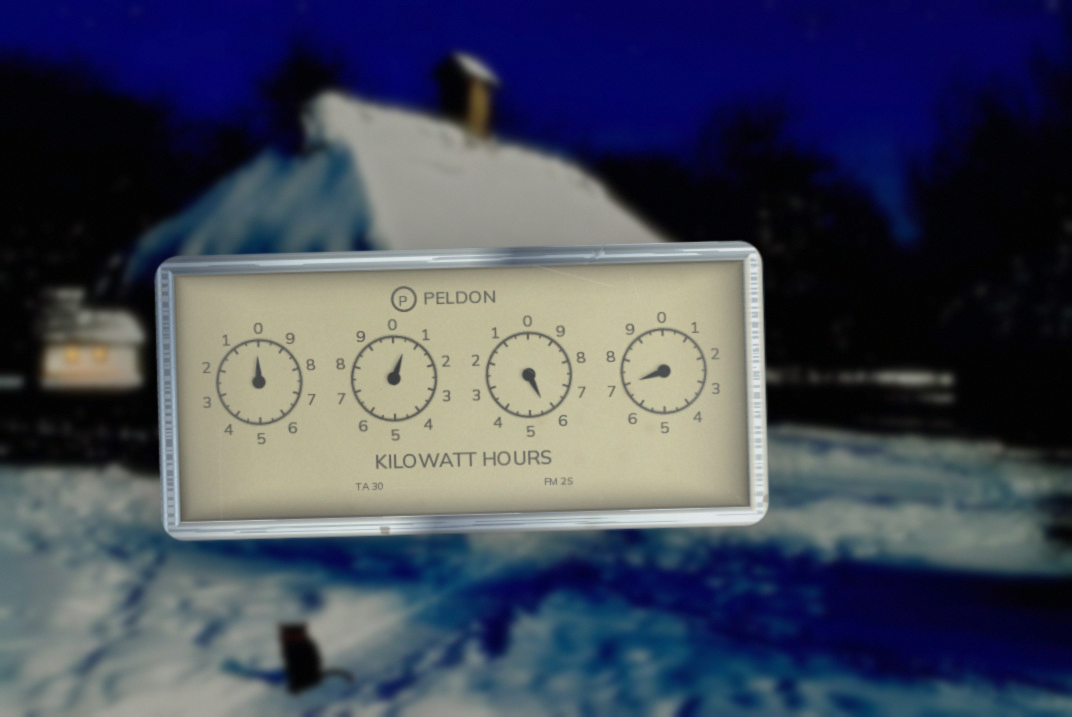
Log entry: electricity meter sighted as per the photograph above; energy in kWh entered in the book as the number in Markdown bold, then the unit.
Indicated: **57** kWh
